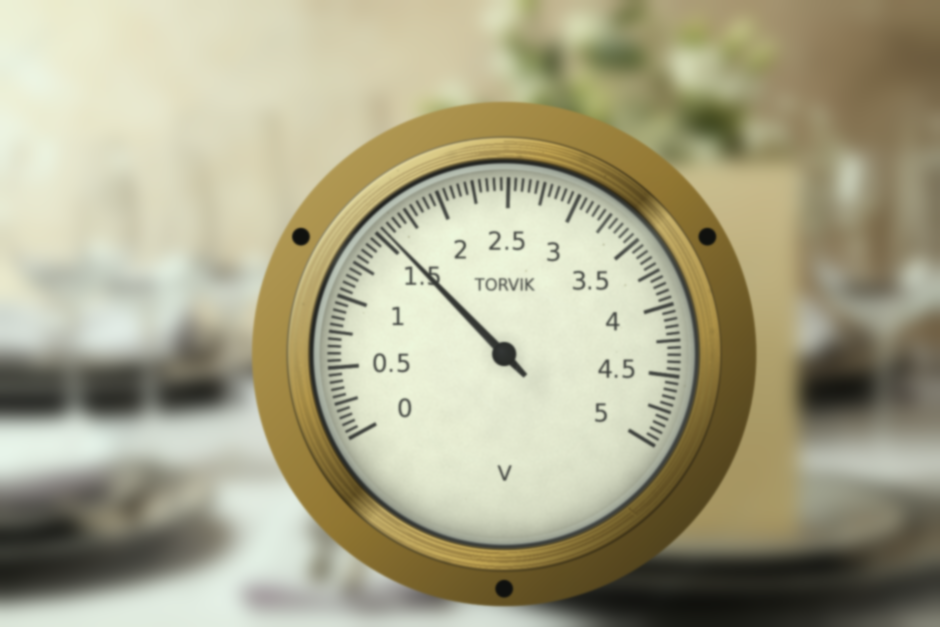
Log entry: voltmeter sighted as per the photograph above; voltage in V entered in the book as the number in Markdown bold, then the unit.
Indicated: **1.55** V
